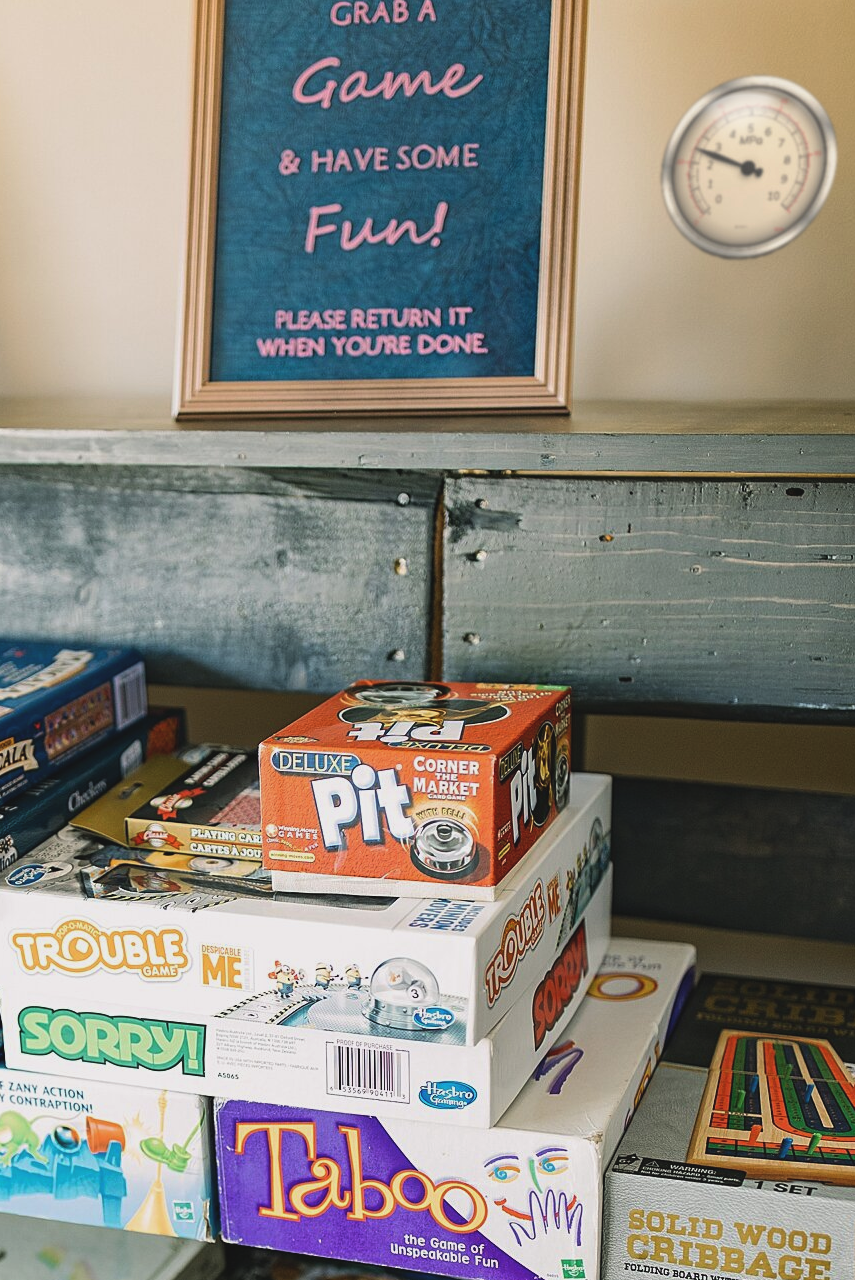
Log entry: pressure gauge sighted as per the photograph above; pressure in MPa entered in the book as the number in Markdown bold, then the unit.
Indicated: **2.5** MPa
